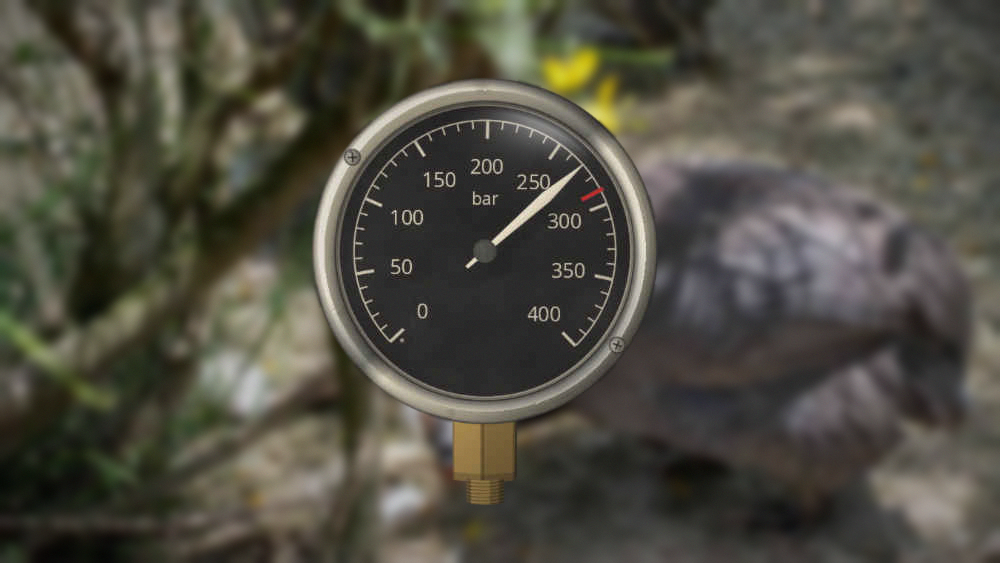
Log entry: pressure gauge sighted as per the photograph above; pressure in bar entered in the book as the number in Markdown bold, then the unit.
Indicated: **270** bar
